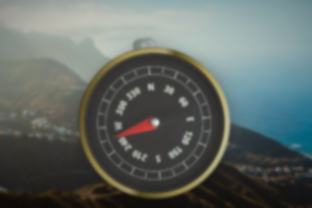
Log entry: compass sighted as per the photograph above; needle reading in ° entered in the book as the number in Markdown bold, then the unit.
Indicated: **255** °
